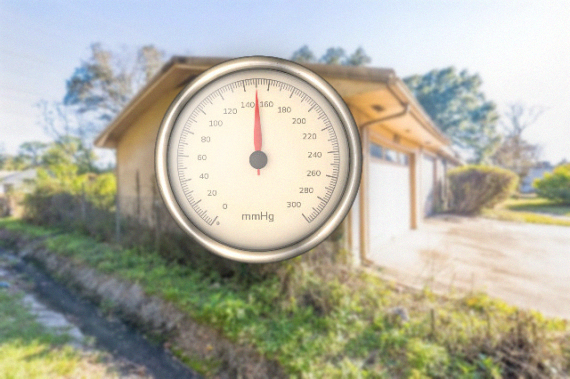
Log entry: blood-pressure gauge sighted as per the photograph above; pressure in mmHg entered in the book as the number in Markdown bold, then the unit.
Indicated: **150** mmHg
